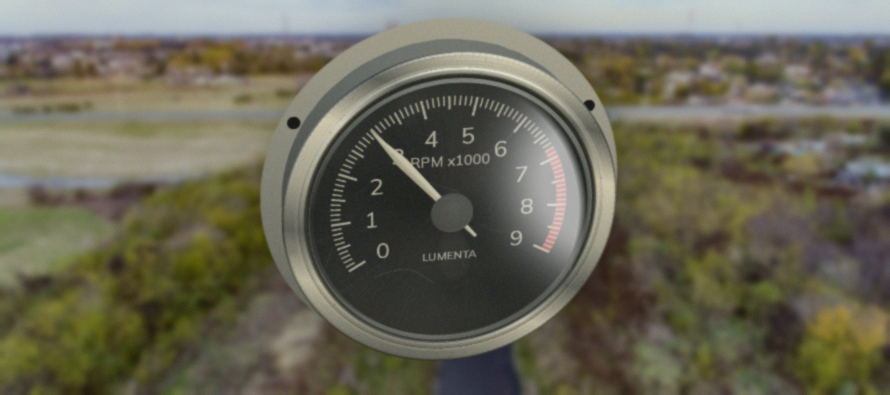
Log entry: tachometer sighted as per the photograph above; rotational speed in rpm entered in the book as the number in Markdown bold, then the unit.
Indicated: **3000** rpm
